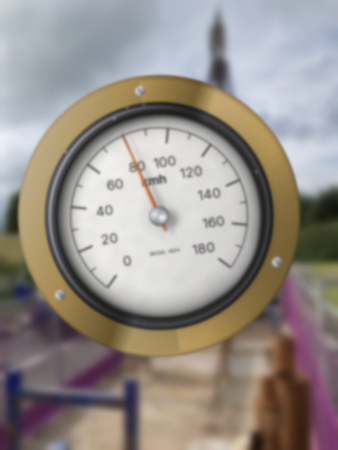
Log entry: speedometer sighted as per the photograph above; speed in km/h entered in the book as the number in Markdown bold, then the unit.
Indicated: **80** km/h
